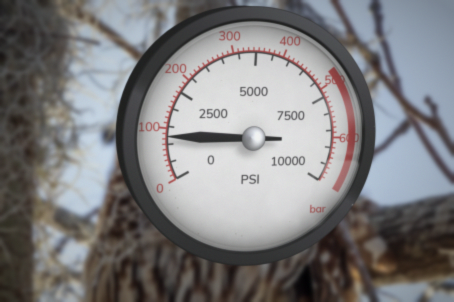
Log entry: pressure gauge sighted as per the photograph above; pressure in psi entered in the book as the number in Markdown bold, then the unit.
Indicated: **1250** psi
